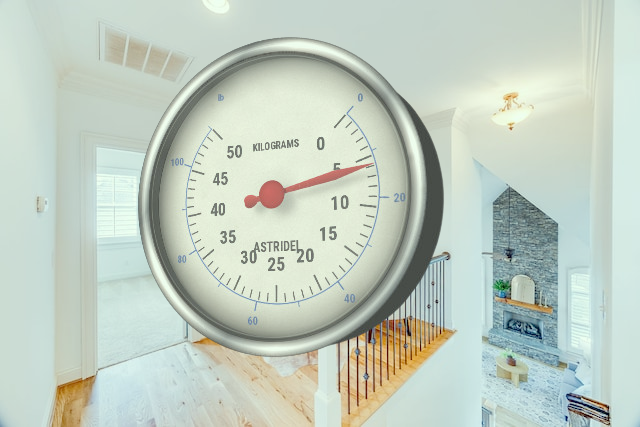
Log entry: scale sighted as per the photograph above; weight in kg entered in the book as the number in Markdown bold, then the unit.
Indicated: **6** kg
